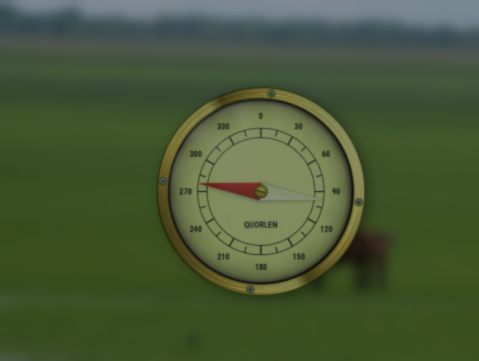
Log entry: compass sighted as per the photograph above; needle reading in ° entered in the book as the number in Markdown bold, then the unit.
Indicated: **277.5** °
